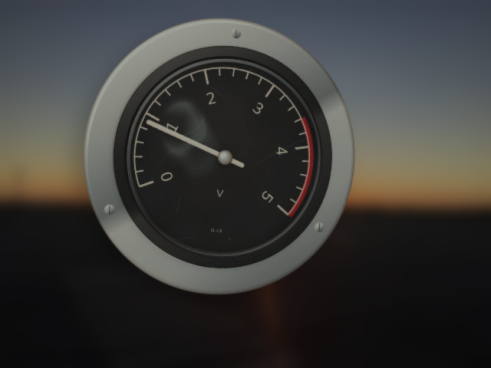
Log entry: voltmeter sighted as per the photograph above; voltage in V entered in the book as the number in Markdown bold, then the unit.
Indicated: **0.9** V
